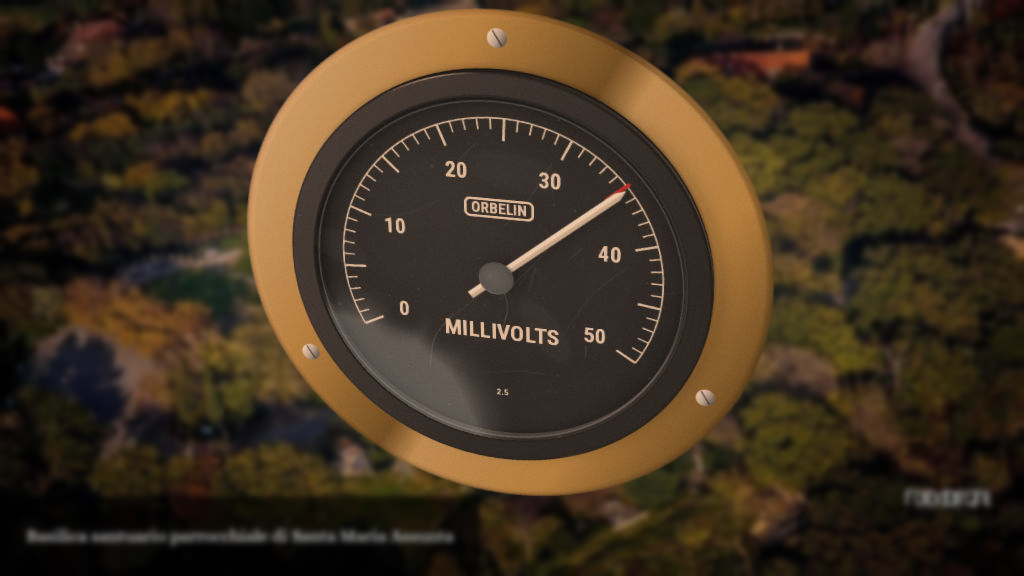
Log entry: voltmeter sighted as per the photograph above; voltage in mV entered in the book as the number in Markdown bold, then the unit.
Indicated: **35** mV
